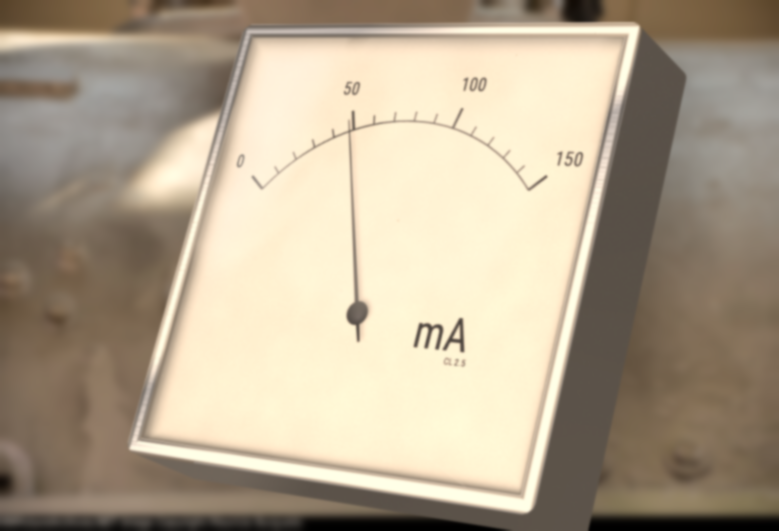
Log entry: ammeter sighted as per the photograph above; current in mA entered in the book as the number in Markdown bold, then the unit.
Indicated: **50** mA
